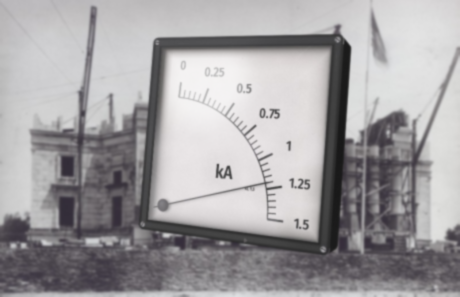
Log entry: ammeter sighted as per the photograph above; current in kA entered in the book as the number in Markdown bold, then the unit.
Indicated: **1.2** kA
